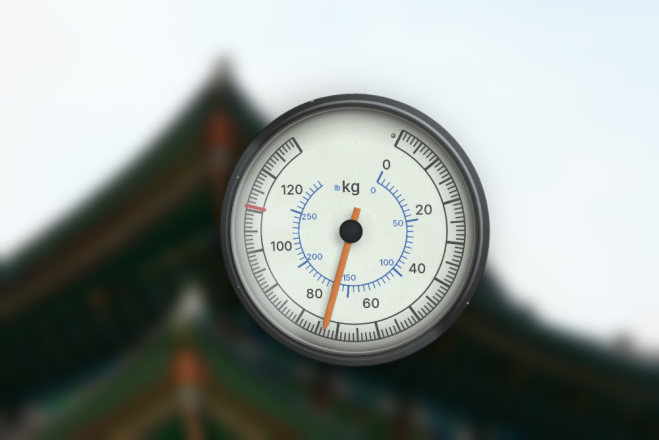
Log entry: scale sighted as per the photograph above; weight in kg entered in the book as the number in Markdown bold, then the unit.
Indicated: **73** kg
